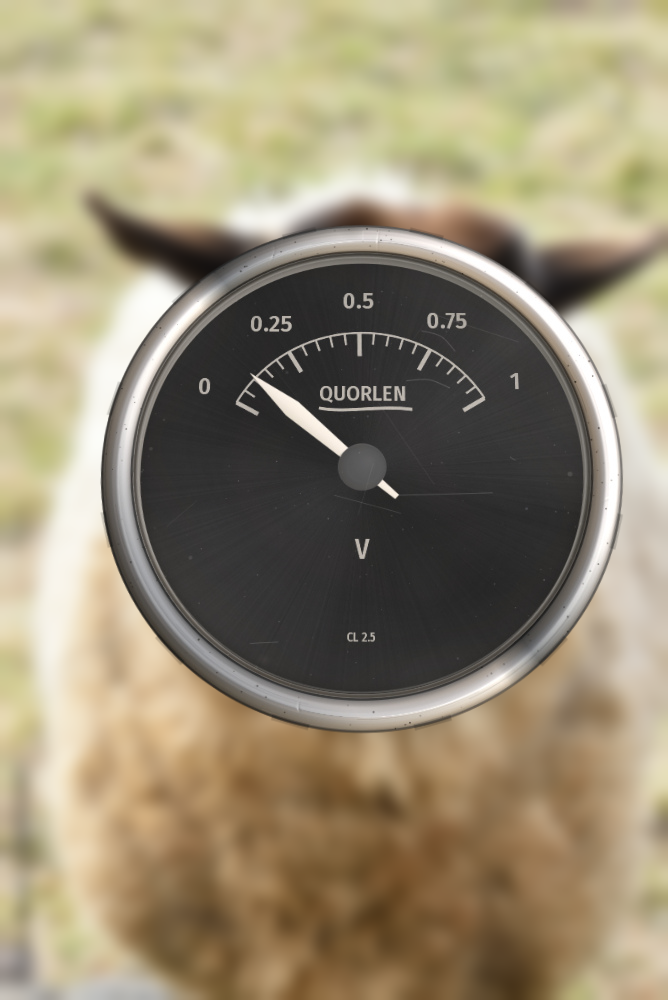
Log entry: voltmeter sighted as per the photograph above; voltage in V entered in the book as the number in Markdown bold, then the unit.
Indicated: **0.1** V
